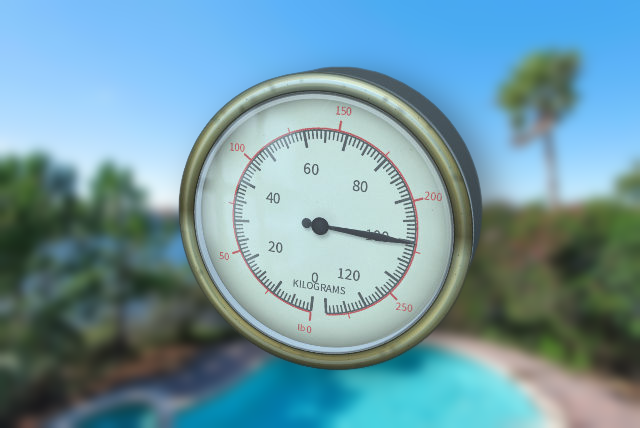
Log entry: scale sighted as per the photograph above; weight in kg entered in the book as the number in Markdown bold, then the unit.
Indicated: **100** kg
